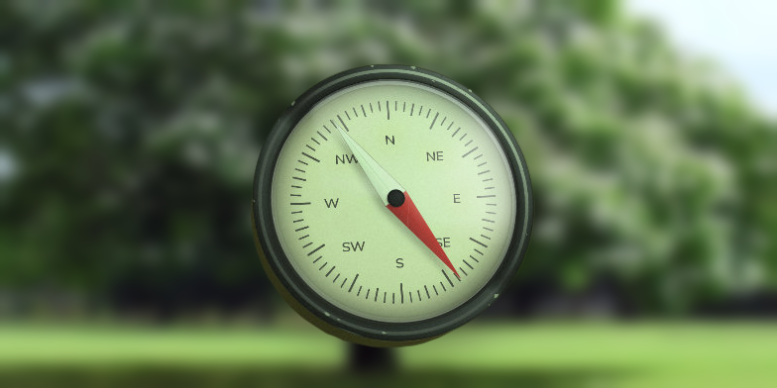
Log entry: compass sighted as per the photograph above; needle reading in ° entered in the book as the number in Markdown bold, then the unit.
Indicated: **145** °
